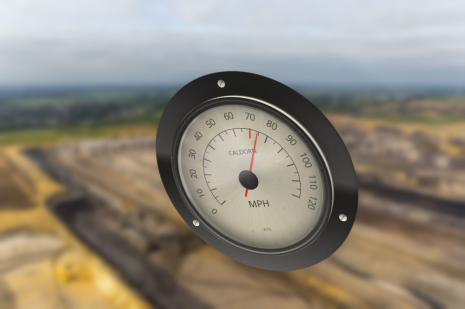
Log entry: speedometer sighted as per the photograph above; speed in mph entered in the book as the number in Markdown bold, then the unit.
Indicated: **75** mph
